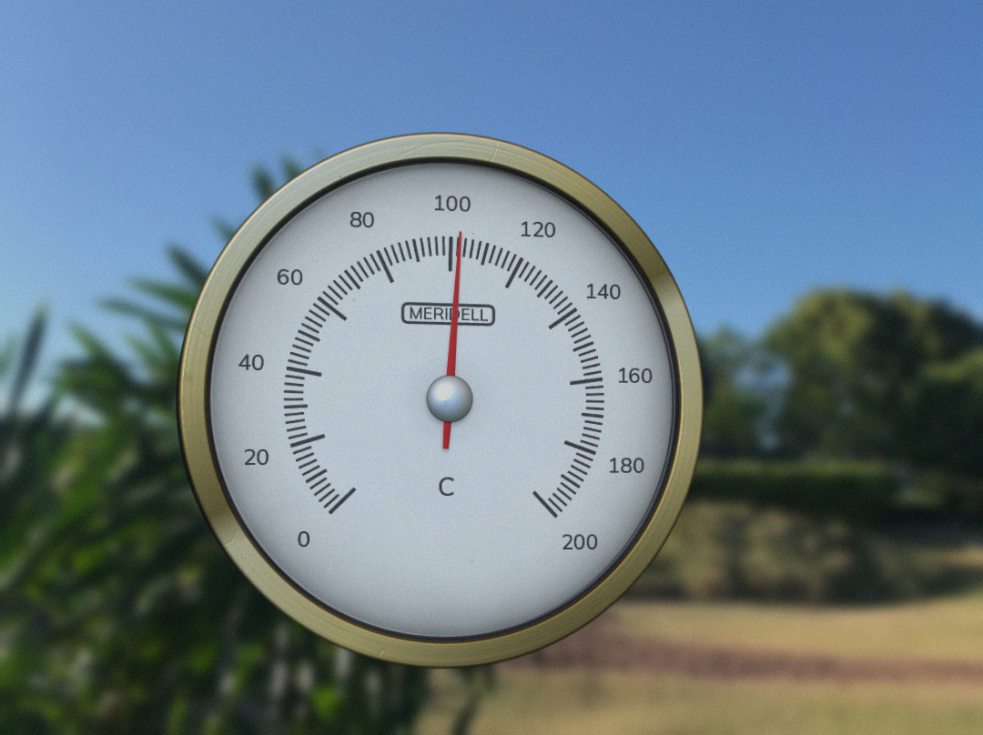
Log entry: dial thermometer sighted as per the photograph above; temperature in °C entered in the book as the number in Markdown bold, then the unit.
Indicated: **102** °C
